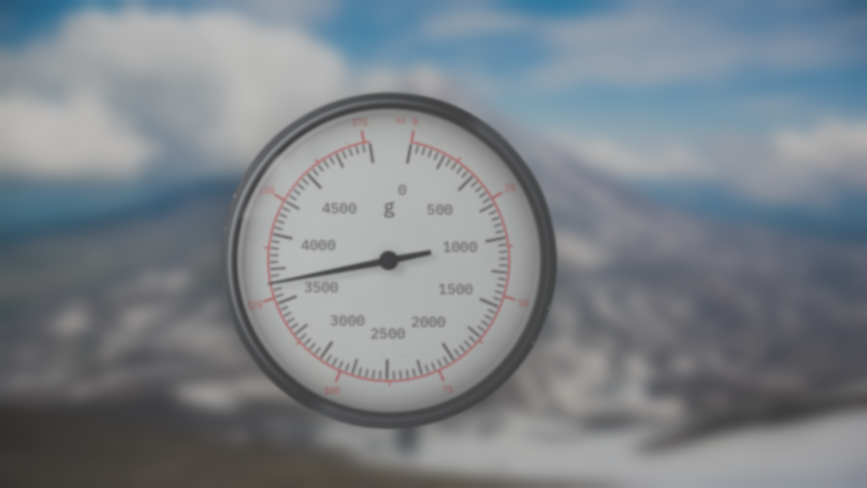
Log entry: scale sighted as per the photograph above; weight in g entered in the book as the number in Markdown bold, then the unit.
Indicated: **3650** g
